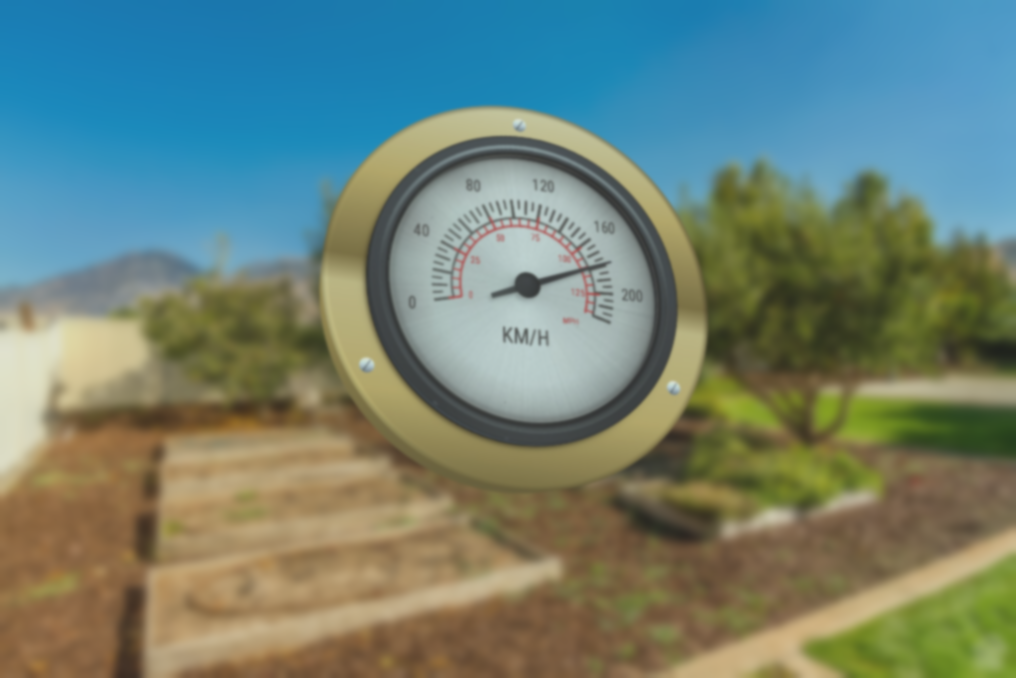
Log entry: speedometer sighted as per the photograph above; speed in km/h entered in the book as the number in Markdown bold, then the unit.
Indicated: **180** km/h
